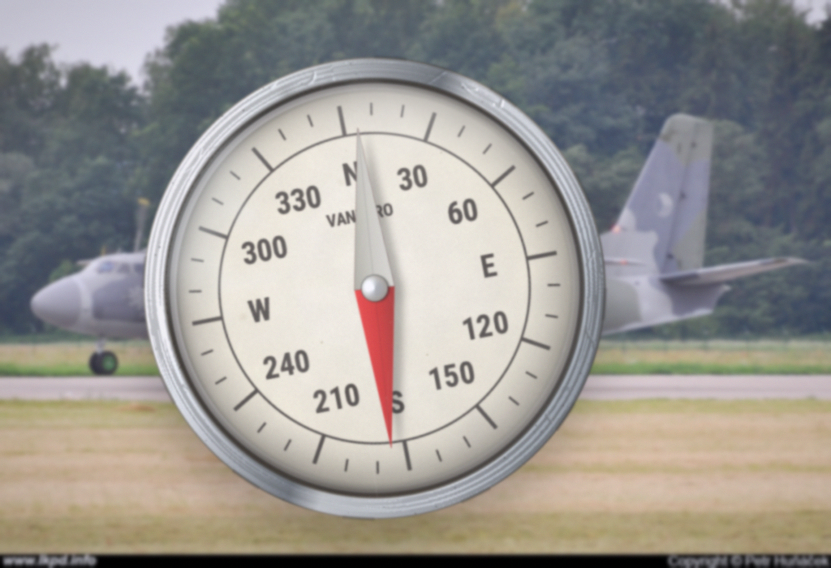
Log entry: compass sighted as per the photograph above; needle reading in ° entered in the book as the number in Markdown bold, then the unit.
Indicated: **185** °
